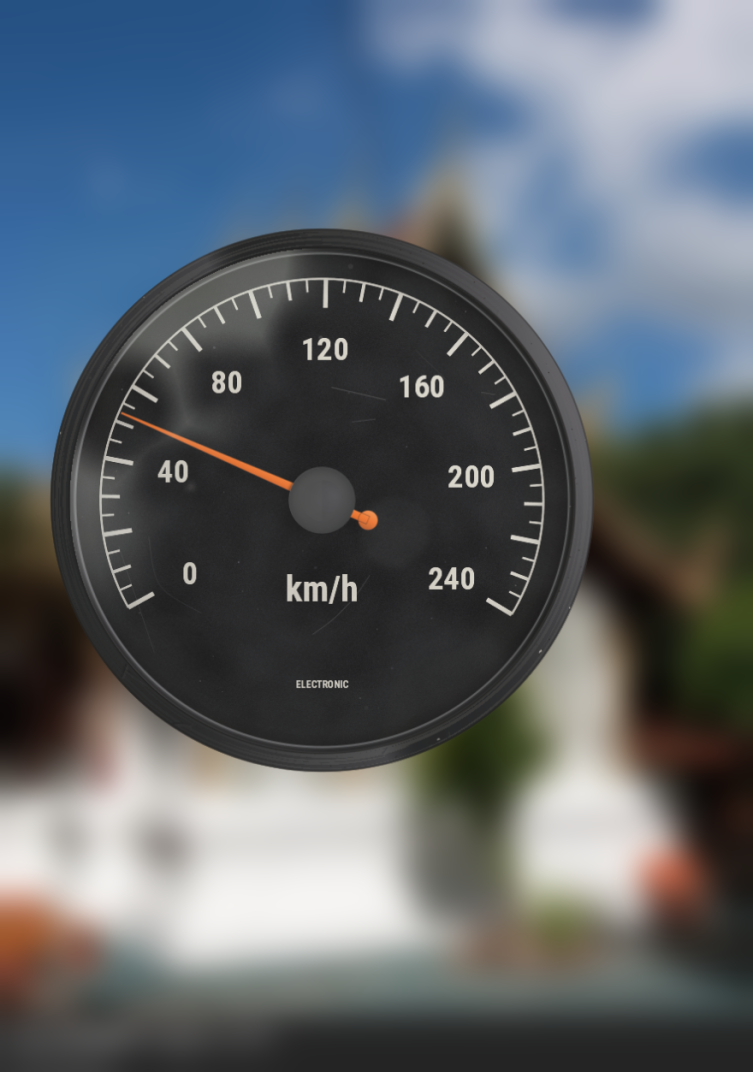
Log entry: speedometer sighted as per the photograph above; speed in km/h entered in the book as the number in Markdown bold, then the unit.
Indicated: **52.5** km/h
